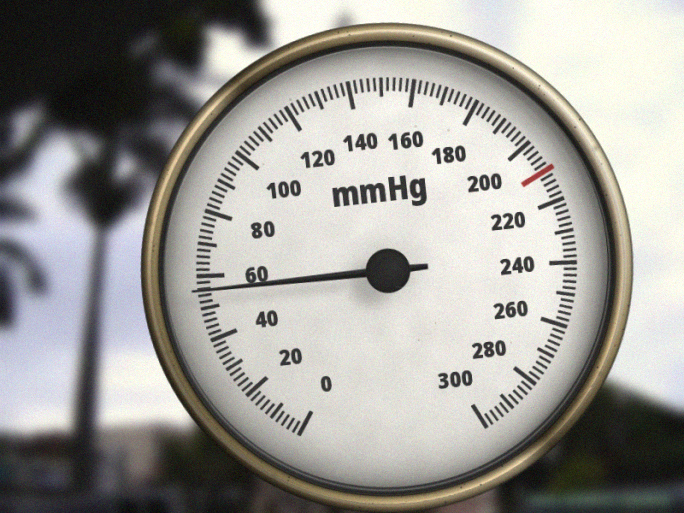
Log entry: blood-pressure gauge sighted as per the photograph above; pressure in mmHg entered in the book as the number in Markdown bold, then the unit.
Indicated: **56** mmHg
